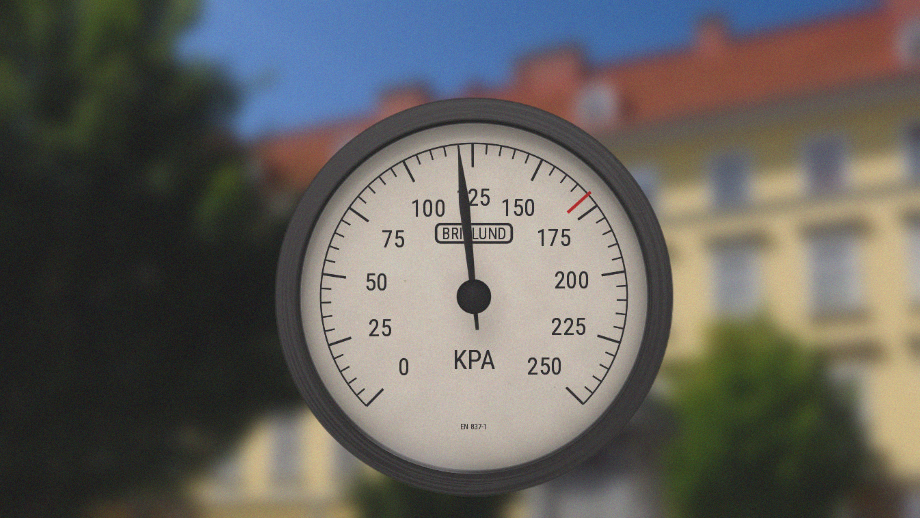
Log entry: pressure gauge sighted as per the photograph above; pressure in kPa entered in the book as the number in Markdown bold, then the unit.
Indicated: **120** kPa
